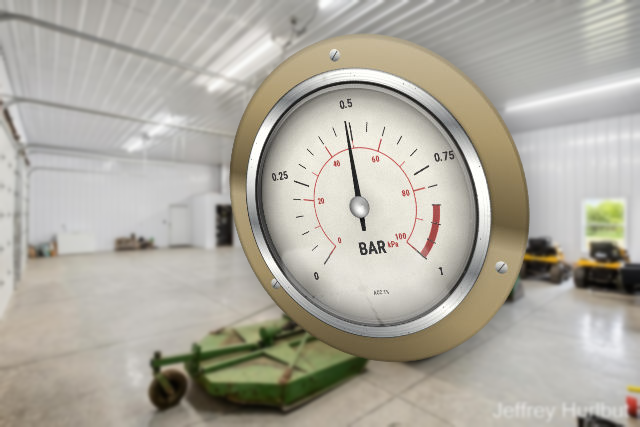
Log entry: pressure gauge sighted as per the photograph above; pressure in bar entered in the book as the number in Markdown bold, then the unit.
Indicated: **0.5** bar
